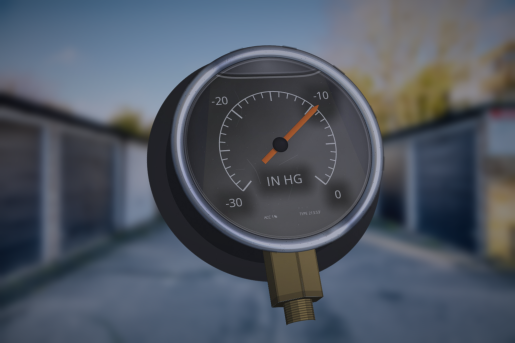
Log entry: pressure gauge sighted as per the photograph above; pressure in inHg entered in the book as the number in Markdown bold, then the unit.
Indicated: **-9.5** inHg
